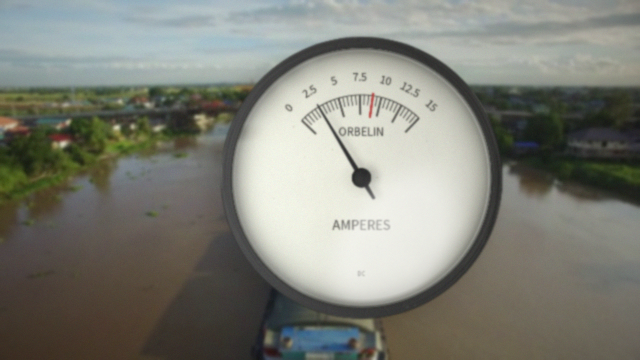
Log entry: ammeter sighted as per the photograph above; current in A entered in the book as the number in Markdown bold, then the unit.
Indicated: **2.5** A
